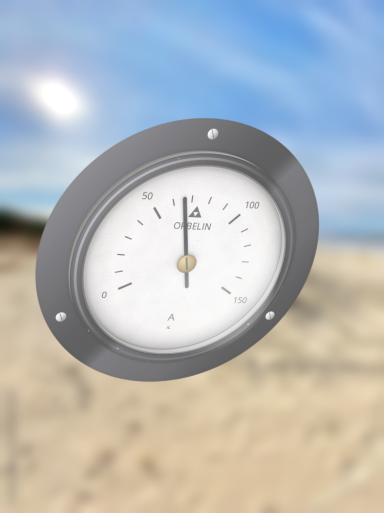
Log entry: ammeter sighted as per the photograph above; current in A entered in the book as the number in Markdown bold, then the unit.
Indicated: **65** A
